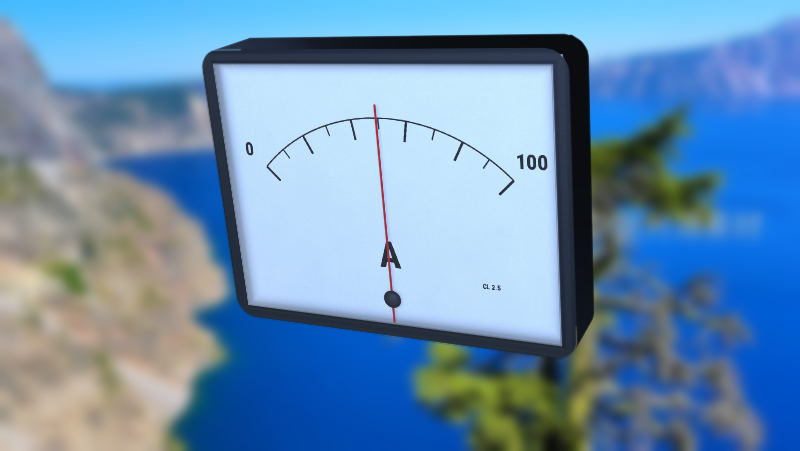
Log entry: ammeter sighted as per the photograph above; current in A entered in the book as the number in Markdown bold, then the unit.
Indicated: **50** A
